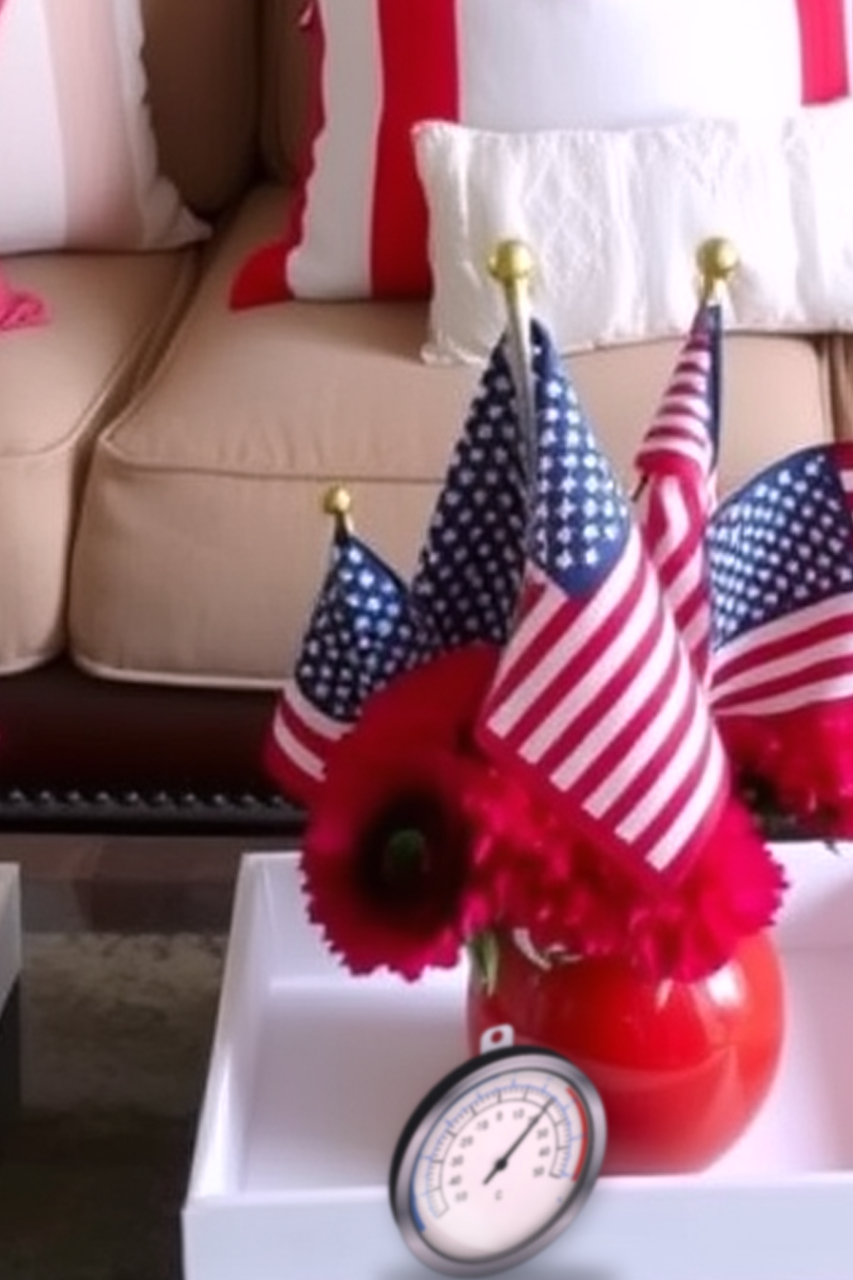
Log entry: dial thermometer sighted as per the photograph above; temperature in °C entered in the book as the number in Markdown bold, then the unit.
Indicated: **20** °C
